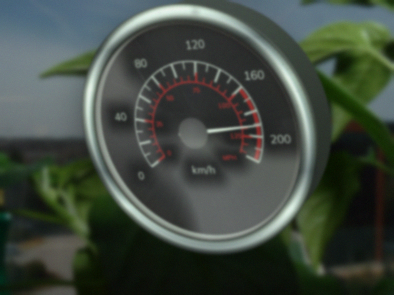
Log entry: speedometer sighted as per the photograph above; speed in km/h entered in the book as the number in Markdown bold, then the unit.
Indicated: **190** km/h
